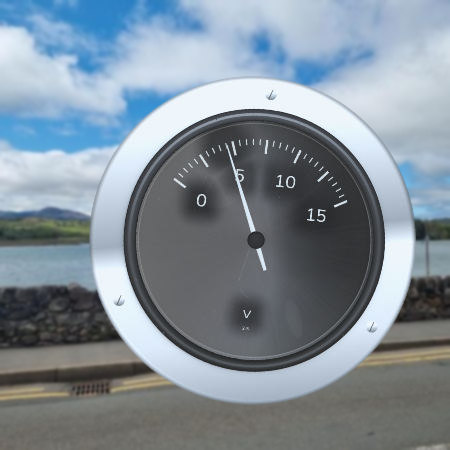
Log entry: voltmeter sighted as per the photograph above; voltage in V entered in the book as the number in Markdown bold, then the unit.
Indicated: **4.5** V
